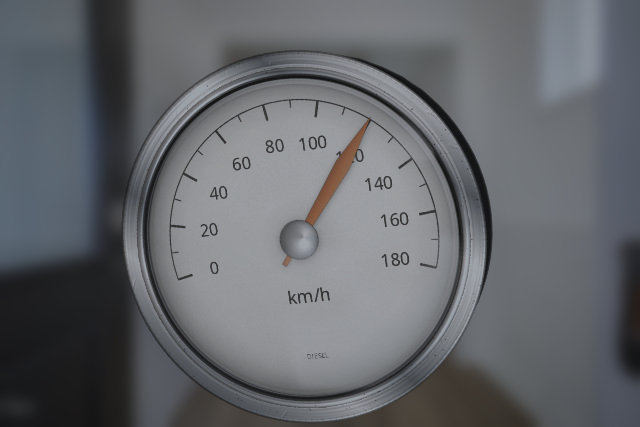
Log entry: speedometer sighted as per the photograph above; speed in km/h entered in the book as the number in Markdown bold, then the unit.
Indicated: **120** km/h
